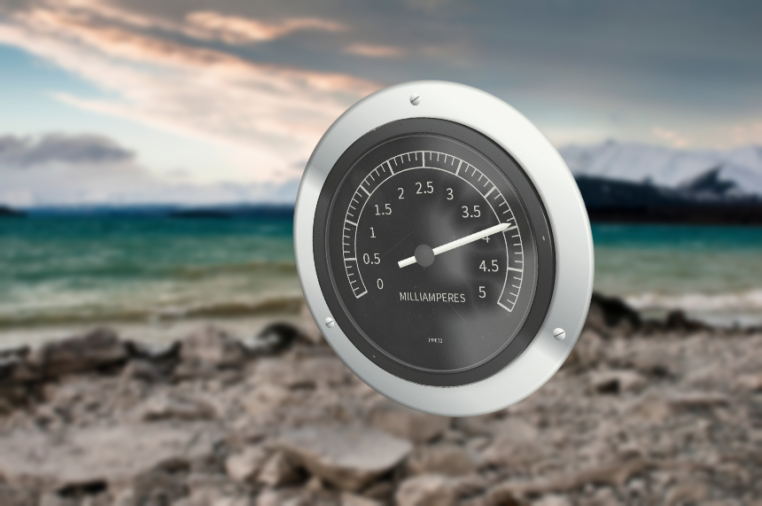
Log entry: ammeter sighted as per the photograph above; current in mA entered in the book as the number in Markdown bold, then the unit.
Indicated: **3.95** mA
